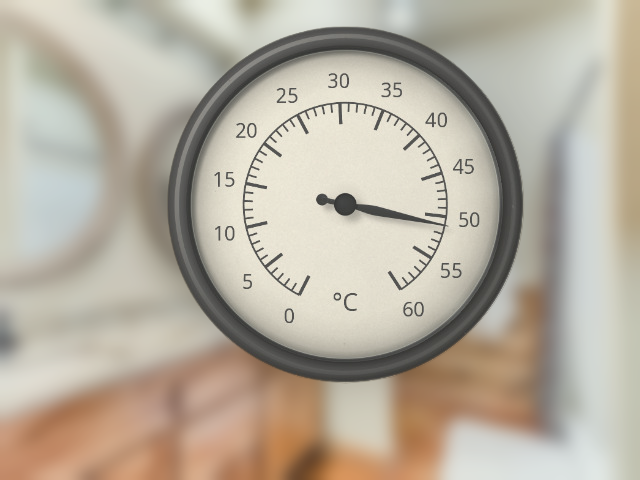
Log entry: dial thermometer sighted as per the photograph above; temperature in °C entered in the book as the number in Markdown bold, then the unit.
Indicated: **51** °C
